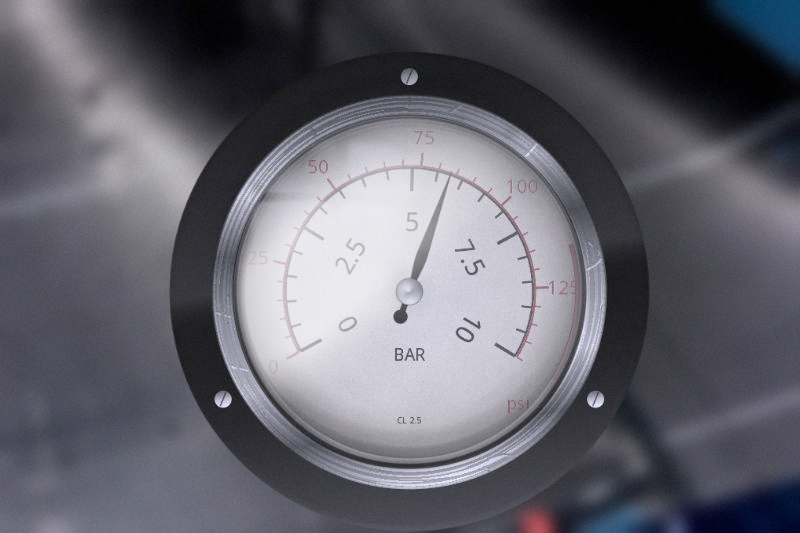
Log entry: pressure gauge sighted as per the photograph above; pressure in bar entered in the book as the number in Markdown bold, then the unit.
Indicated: **5.75** bar
